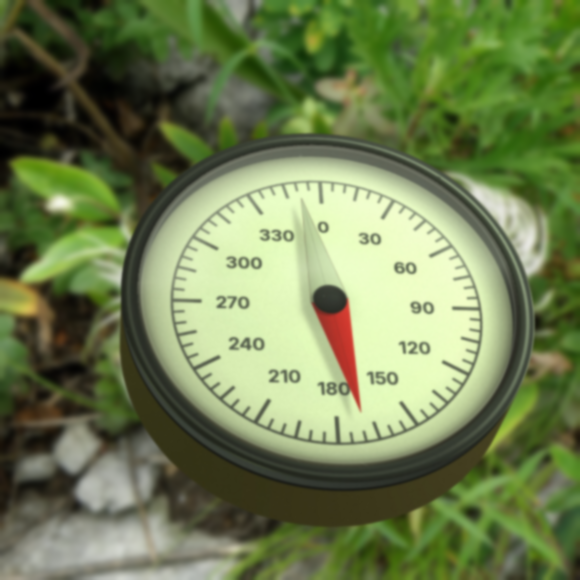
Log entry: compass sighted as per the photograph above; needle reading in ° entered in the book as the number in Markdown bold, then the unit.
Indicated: **170** °
